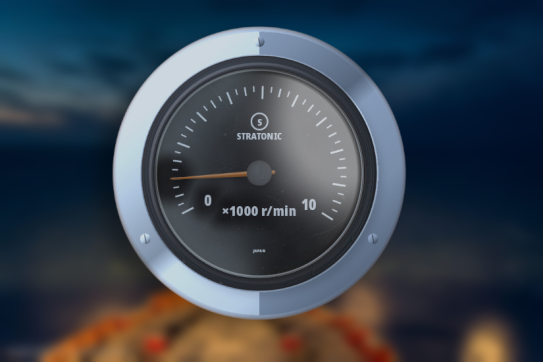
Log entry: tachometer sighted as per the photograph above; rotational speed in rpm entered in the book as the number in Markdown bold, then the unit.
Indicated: **1000** rpm
